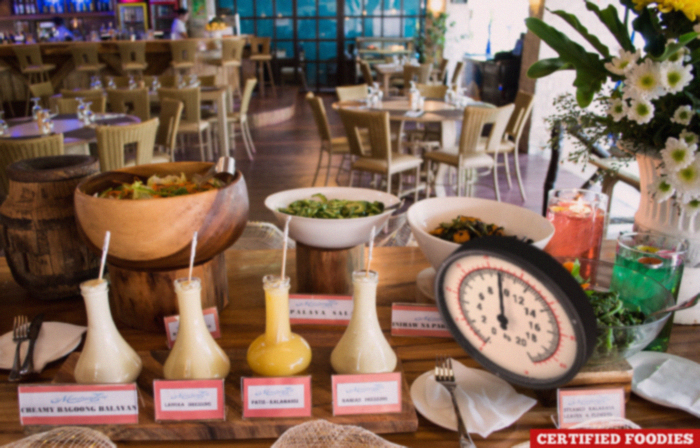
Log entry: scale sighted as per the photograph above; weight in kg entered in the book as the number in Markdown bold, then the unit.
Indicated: **10** kg
